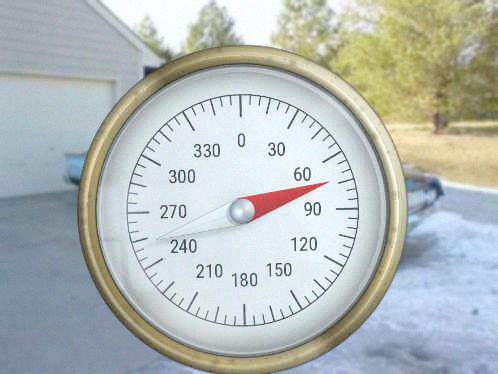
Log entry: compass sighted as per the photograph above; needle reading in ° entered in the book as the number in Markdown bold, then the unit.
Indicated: **72.5** °
